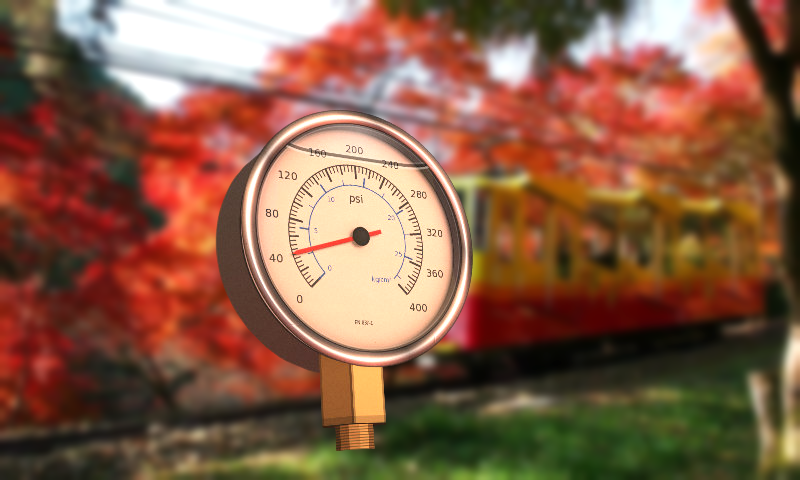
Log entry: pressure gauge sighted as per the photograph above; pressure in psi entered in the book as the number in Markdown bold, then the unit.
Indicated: **40** psi
